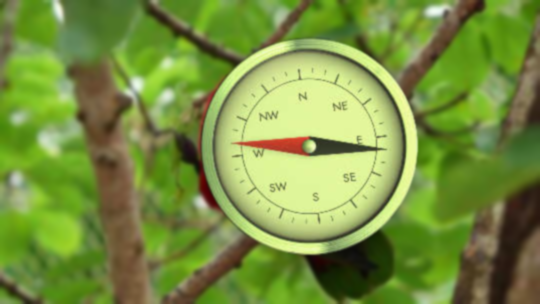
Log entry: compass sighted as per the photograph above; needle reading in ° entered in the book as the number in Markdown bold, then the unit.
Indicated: **280** °
